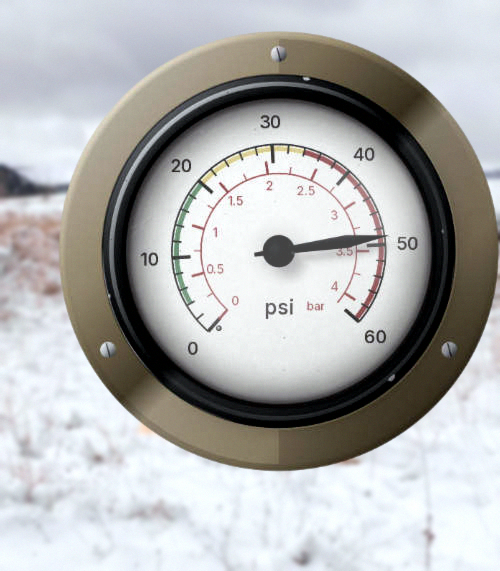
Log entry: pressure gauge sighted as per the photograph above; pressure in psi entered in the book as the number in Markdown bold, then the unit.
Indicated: **49** psi
